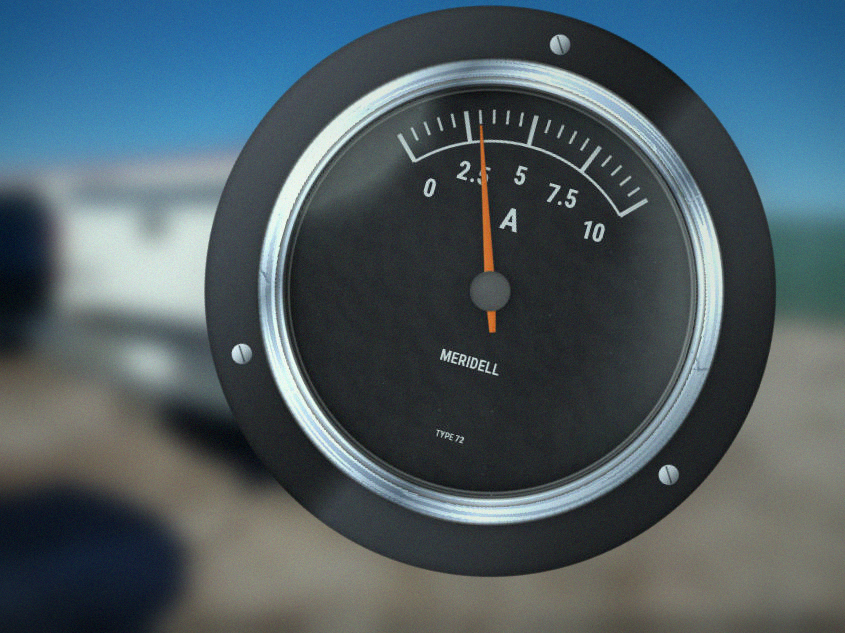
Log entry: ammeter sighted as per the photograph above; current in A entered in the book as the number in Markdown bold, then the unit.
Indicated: **3** A
